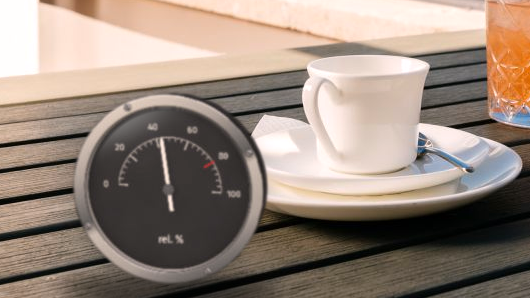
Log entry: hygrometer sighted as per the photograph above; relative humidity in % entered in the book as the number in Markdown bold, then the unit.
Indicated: **44** %
